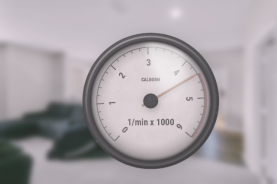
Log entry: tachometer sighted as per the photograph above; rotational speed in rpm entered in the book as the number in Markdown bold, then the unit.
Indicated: **4400** rpm
